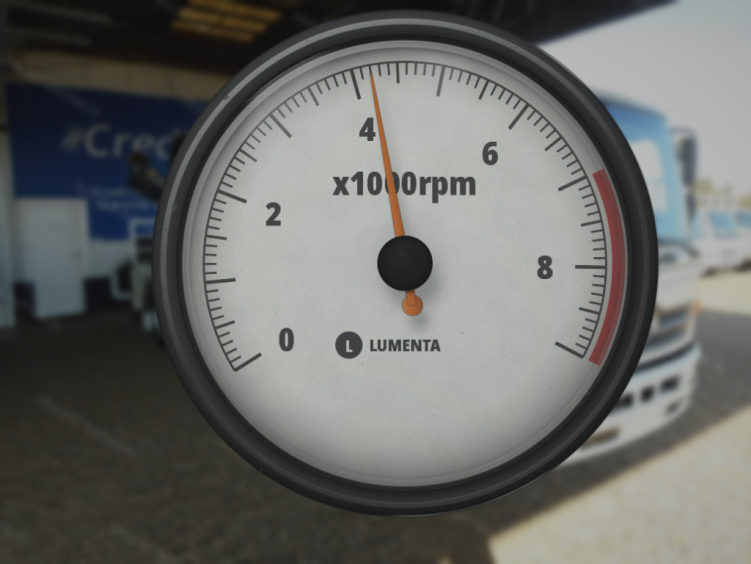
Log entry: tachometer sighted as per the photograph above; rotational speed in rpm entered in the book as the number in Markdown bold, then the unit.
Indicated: **4200** rpm
